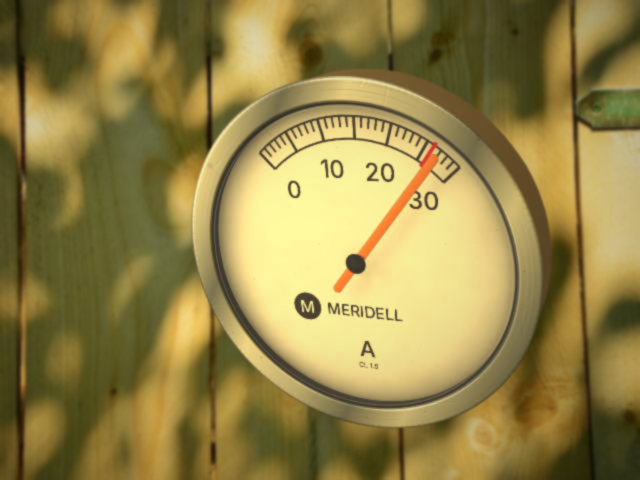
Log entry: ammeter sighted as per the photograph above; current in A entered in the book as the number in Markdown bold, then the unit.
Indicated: **27** A
